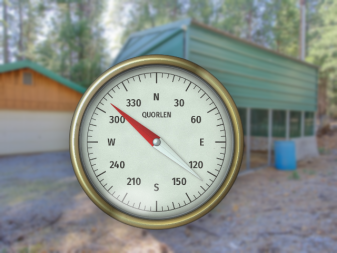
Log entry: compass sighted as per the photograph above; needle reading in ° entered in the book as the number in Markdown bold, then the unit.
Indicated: **310** °
